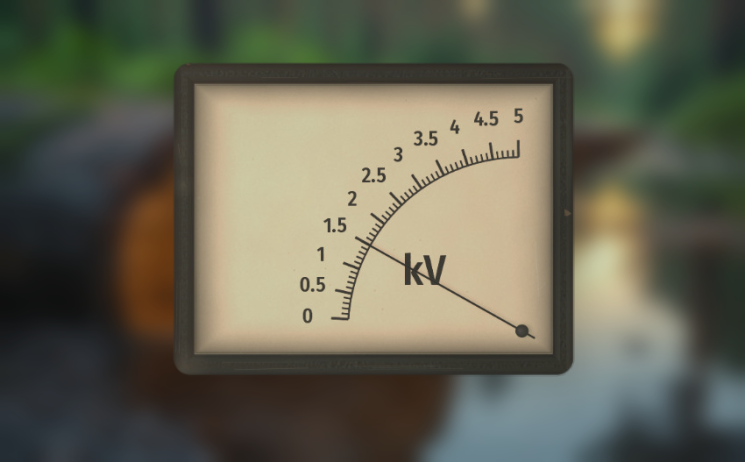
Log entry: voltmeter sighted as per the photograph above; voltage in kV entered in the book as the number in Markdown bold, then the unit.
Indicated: **1.5** kV
